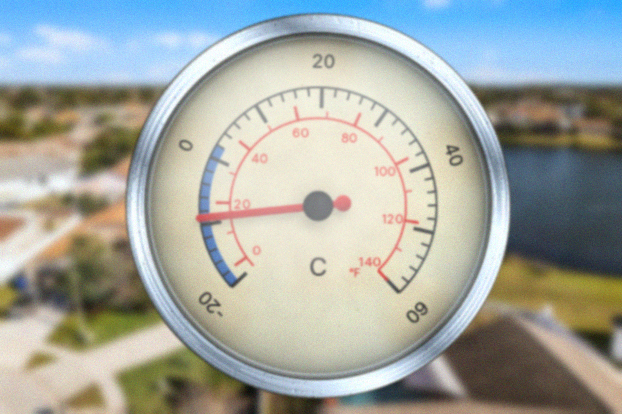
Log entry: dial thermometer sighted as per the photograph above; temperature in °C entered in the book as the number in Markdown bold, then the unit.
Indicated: **-9** °C
